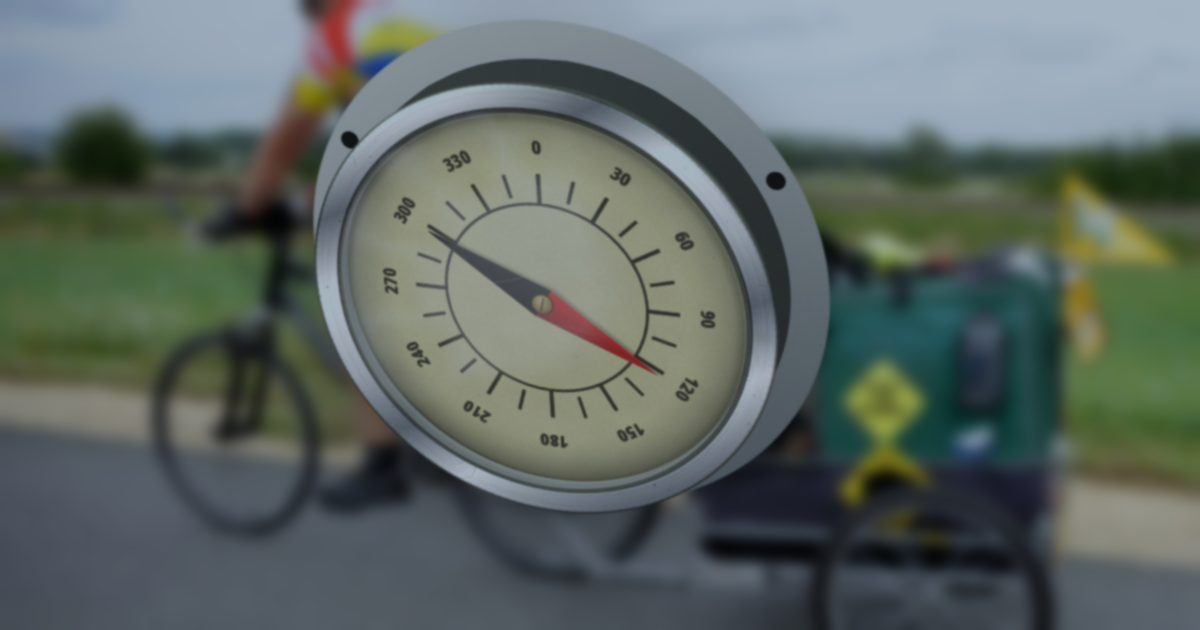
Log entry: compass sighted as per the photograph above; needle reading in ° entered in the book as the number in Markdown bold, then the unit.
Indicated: **120** °
